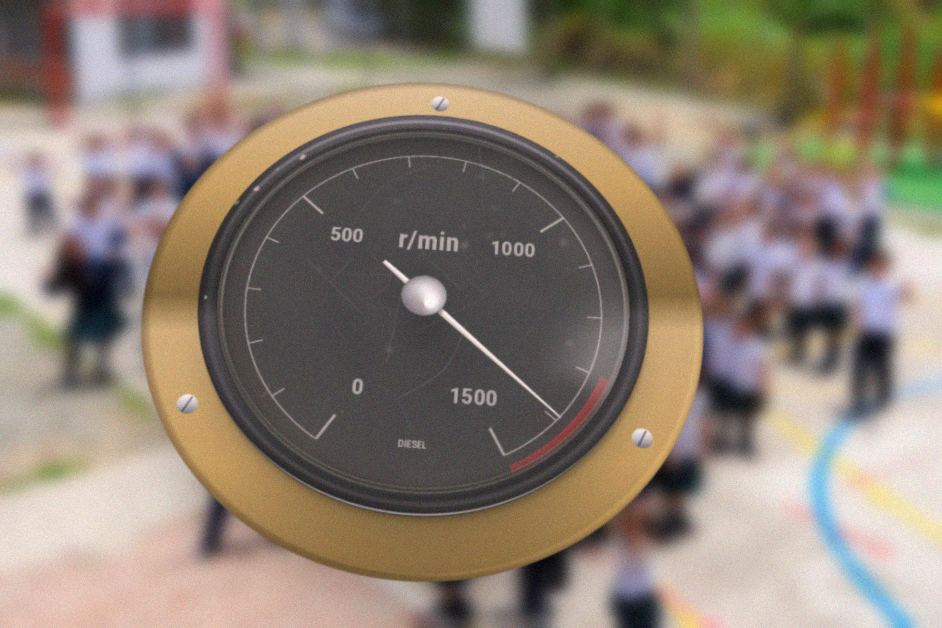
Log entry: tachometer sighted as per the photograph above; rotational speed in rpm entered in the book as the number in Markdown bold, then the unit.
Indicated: **1400** rpm
